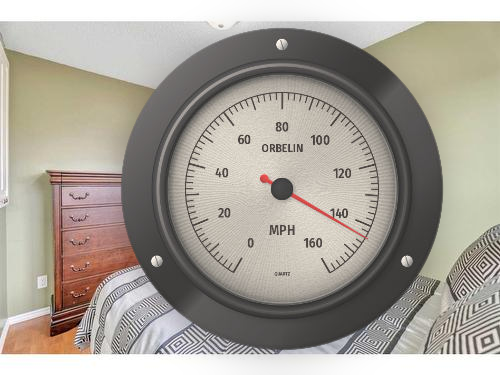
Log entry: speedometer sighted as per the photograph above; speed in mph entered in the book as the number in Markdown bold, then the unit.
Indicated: **144** mph
